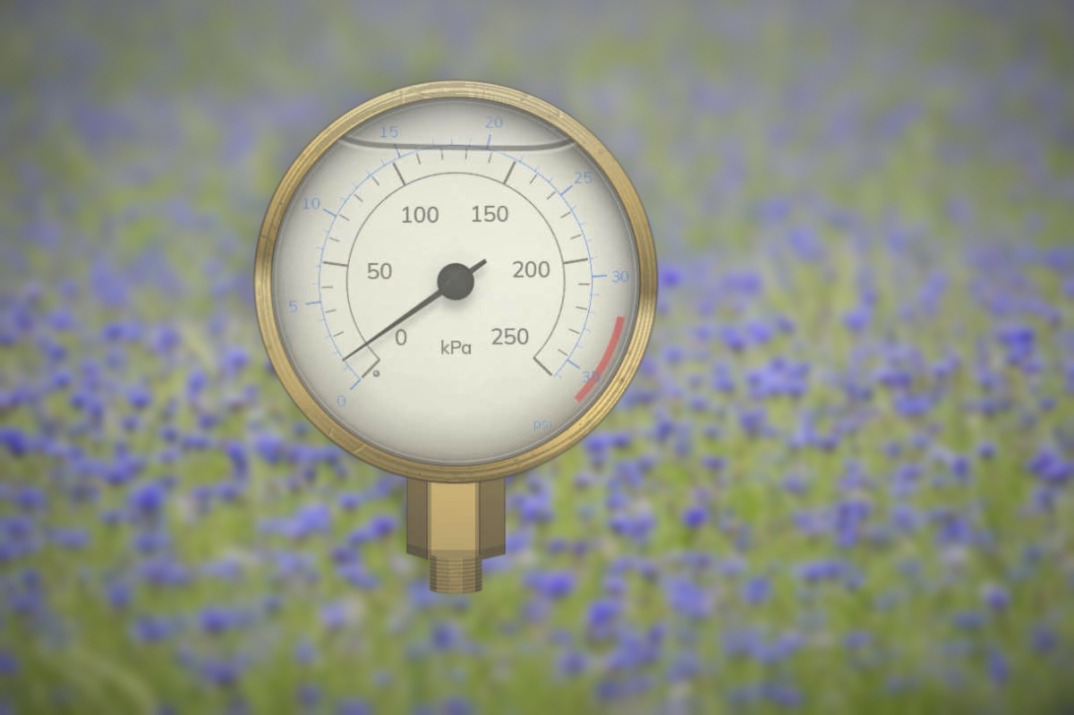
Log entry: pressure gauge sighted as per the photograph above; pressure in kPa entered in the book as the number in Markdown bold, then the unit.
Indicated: **10** kPa
